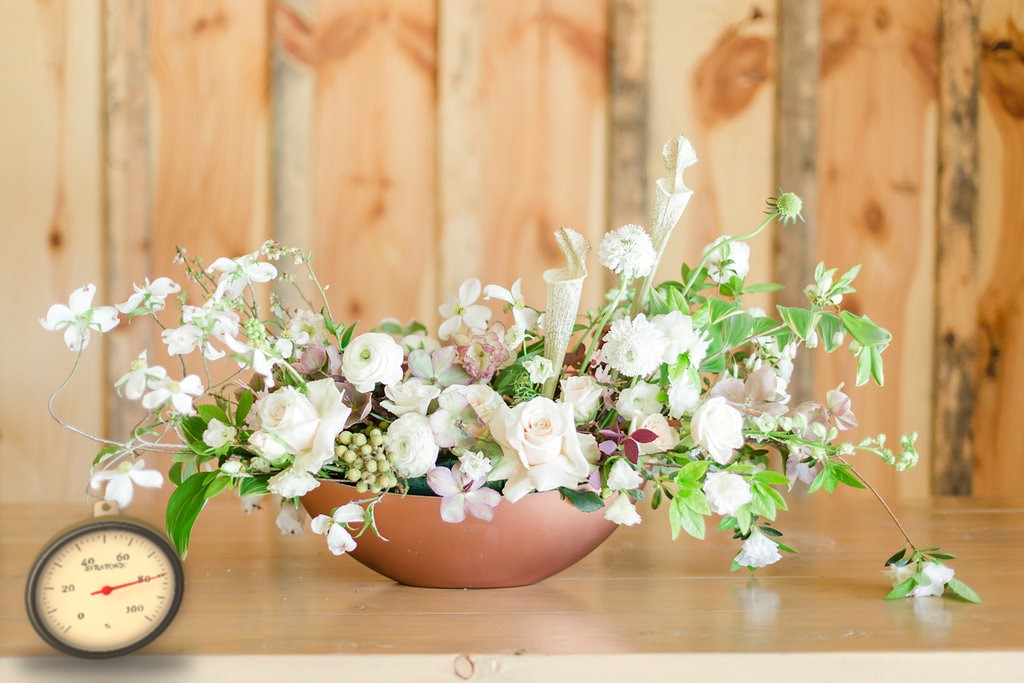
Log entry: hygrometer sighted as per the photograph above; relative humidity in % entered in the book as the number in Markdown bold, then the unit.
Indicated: **80** %
